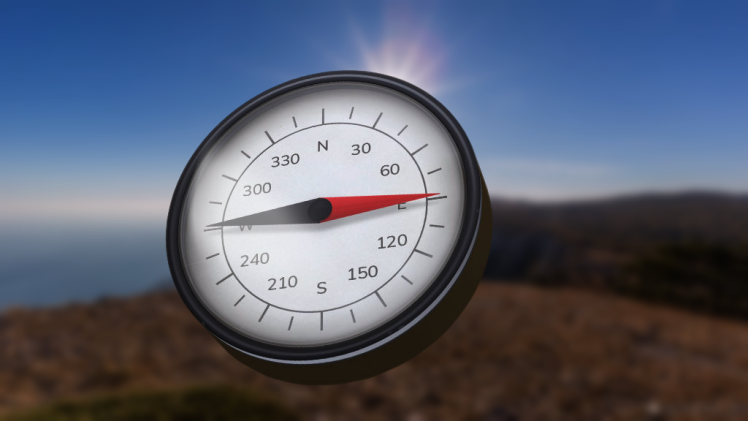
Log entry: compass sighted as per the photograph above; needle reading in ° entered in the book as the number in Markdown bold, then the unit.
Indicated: **90** °
